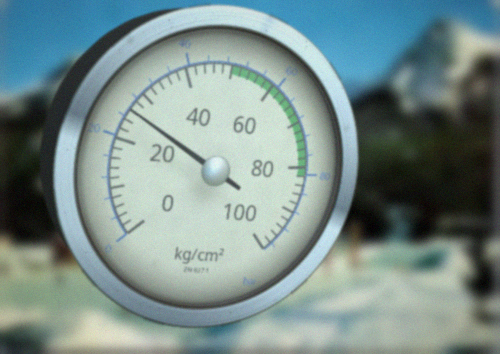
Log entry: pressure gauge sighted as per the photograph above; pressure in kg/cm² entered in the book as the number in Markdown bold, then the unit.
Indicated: **26** kg/cm²
